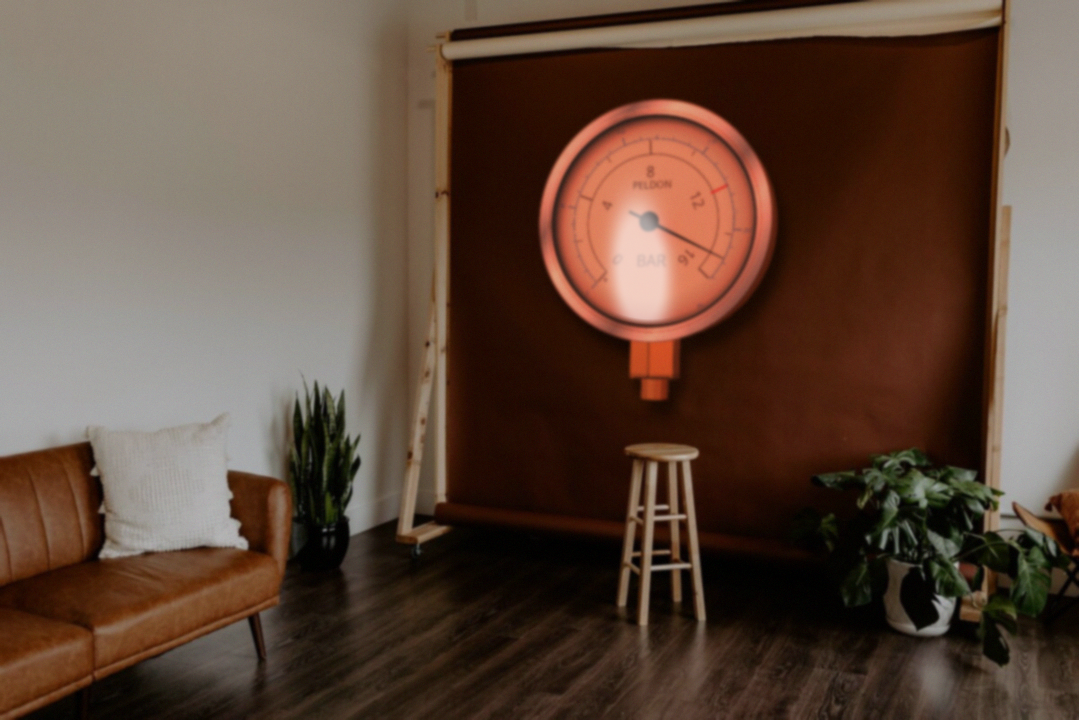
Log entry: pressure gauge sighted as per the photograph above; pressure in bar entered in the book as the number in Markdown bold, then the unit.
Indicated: **15** bar
